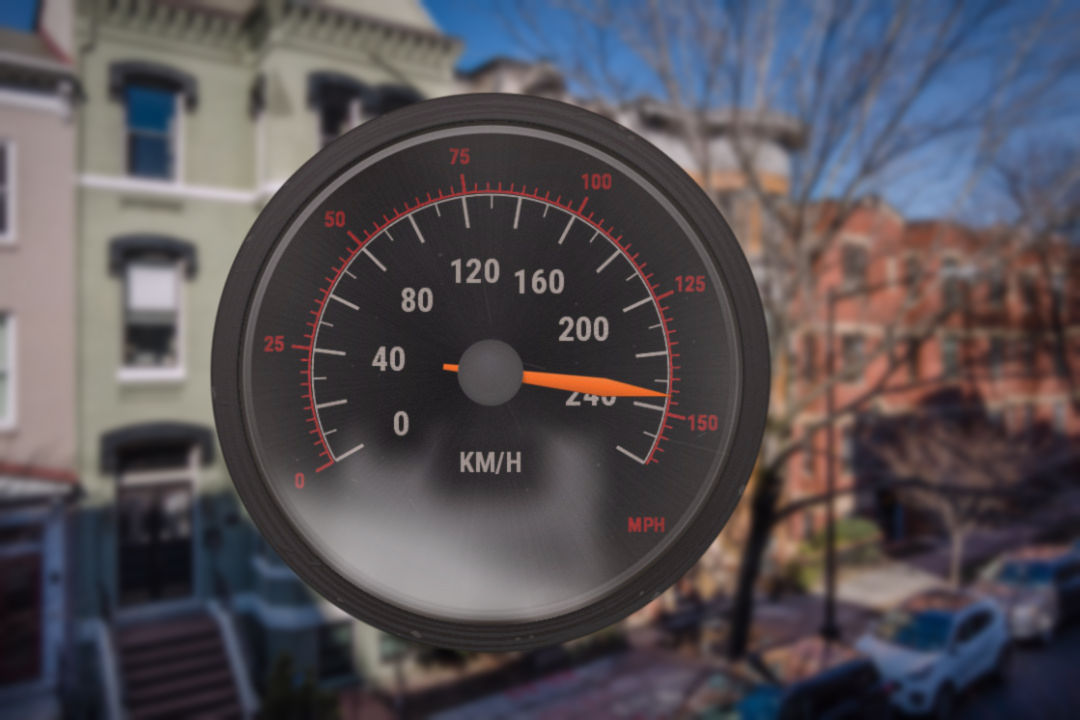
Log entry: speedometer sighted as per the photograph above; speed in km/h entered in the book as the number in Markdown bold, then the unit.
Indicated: **235** km/h
